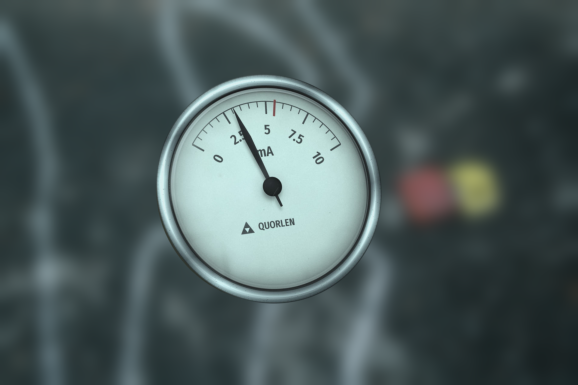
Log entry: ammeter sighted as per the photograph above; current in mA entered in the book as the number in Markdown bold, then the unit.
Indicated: **3** mA
